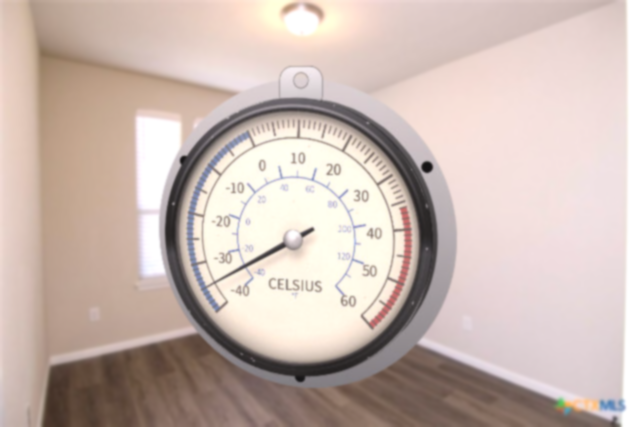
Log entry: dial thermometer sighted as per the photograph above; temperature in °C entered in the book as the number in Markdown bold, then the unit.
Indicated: **-35** °C
